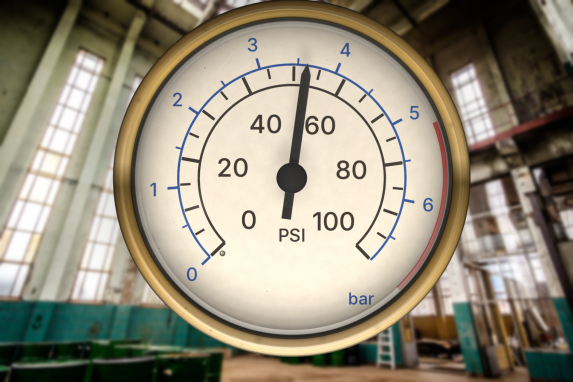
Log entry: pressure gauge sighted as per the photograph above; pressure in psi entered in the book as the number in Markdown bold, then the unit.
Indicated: **52.5** psi
